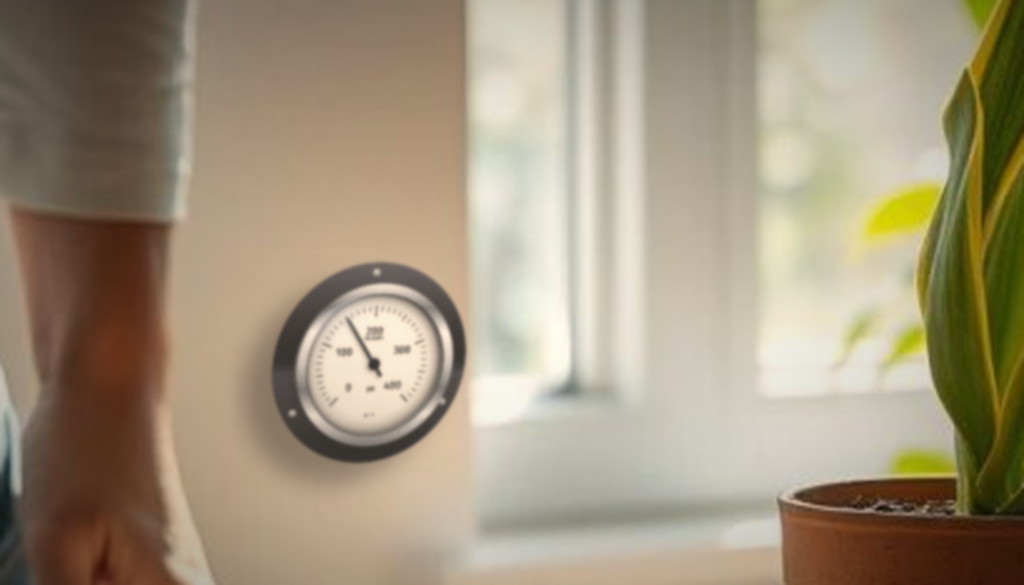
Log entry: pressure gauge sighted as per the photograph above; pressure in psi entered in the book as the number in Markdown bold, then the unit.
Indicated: **150** psi
